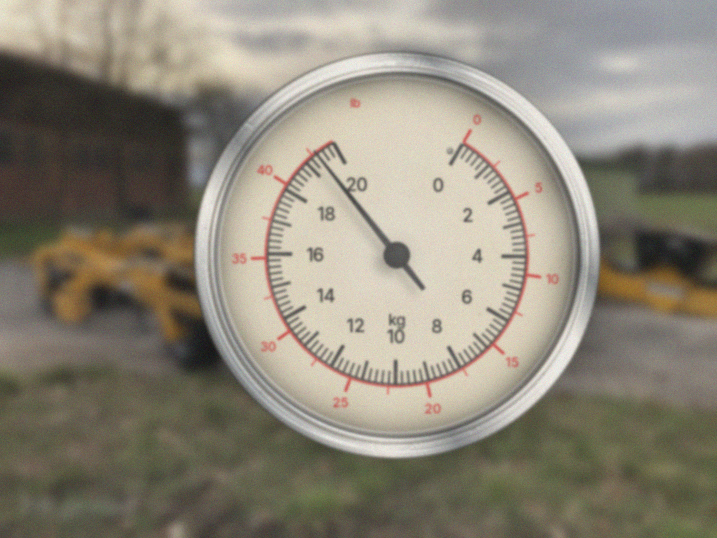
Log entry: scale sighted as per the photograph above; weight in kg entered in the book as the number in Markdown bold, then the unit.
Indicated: **19.4** kg
